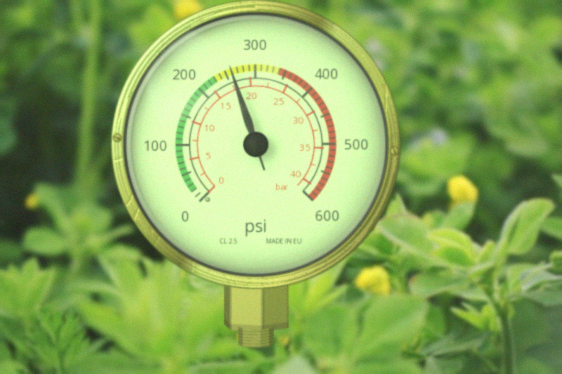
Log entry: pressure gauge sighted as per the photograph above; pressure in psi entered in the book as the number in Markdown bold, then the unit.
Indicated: **260** psi
